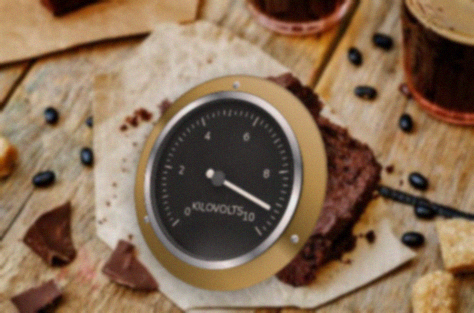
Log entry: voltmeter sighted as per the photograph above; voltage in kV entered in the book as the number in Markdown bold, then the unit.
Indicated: **9.2** kV
